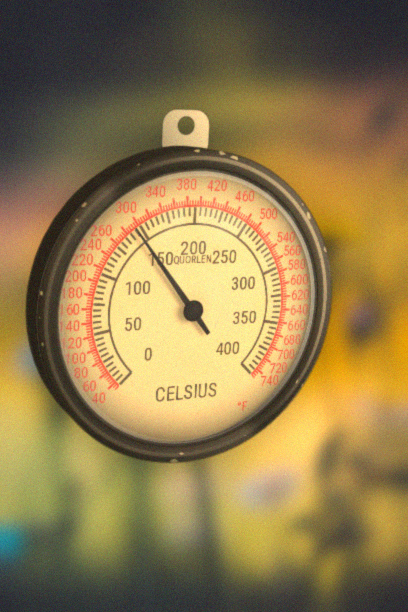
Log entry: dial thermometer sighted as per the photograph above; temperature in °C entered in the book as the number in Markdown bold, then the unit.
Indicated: **145** °C
